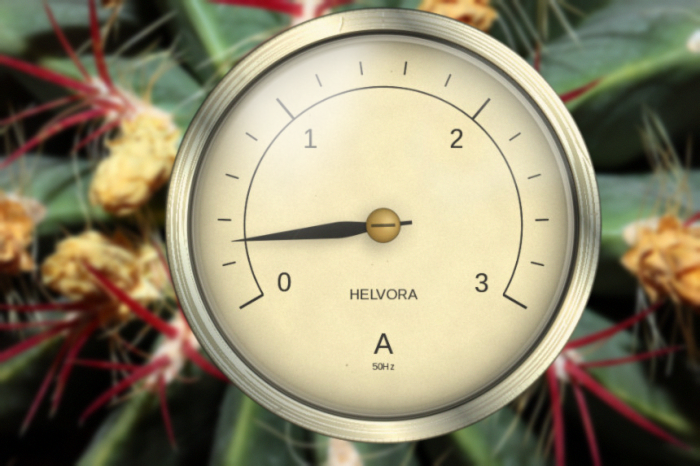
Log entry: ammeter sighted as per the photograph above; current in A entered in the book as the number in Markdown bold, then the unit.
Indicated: **0.3** A
